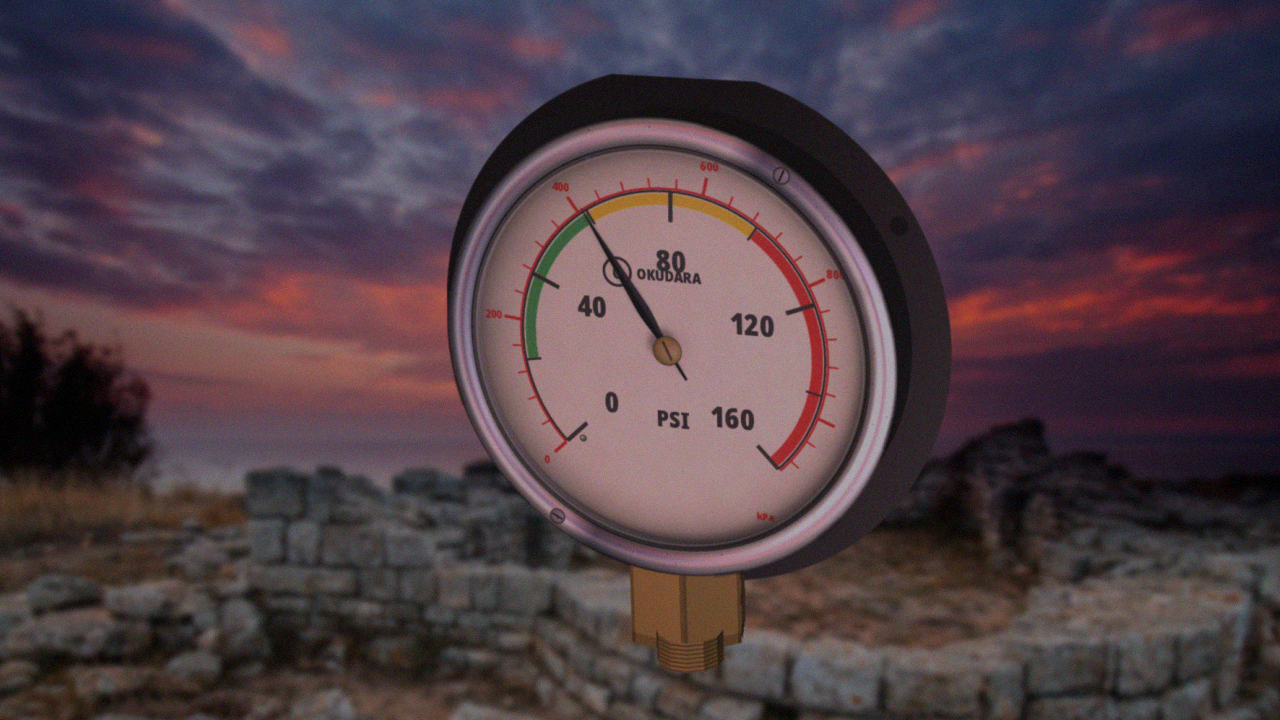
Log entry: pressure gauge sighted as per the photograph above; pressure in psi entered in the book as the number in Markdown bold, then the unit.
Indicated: **60** psi
